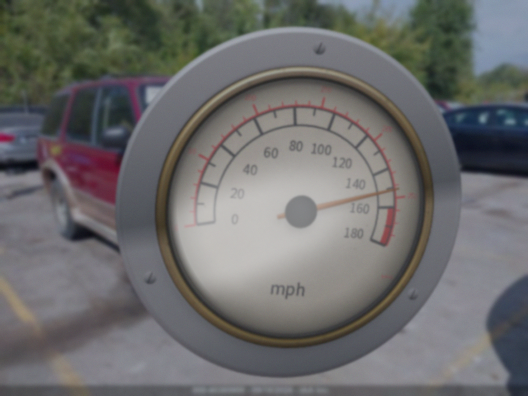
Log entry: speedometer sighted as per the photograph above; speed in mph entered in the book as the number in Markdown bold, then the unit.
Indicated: **150** mph
